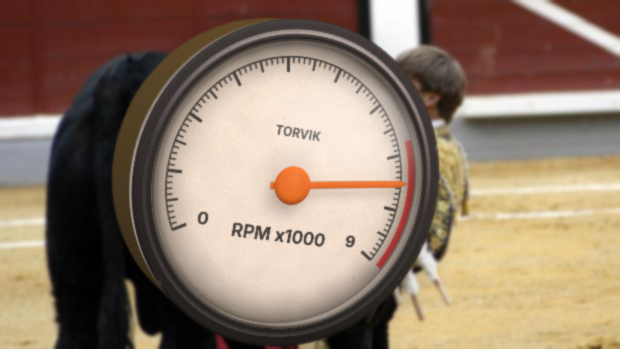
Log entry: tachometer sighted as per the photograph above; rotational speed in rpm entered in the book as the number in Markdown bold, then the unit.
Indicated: **7500** rpm
